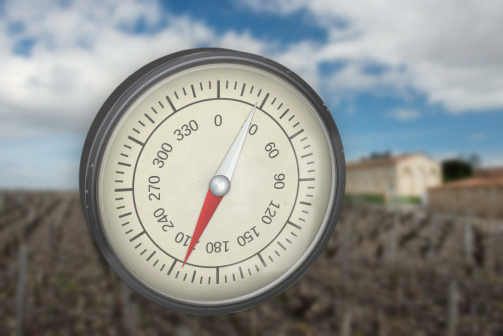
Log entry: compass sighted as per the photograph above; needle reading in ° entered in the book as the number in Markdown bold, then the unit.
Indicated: **205** °
